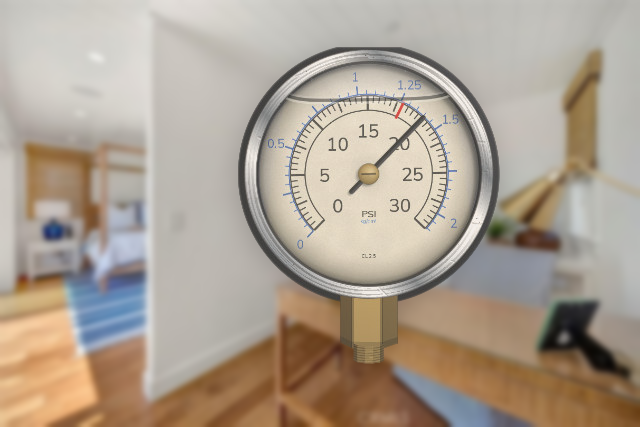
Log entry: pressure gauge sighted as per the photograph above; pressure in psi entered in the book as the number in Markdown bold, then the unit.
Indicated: **20** psi
